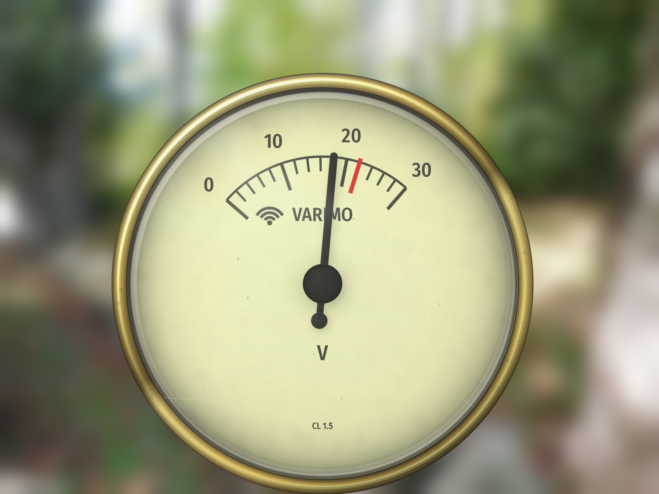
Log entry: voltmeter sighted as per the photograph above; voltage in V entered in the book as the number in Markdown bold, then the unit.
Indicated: **18** V
